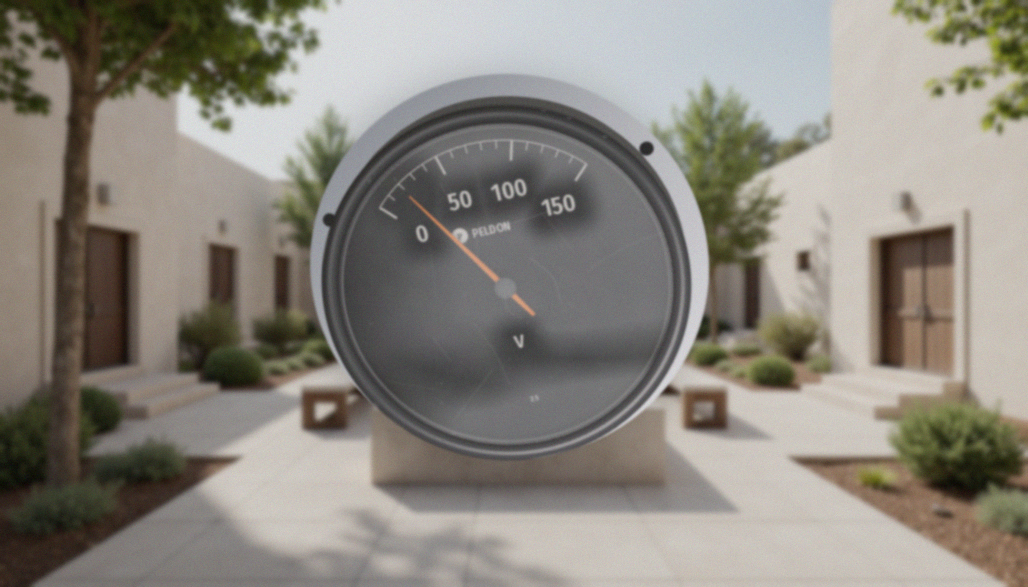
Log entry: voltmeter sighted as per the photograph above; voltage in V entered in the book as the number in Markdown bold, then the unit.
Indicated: **20** V
